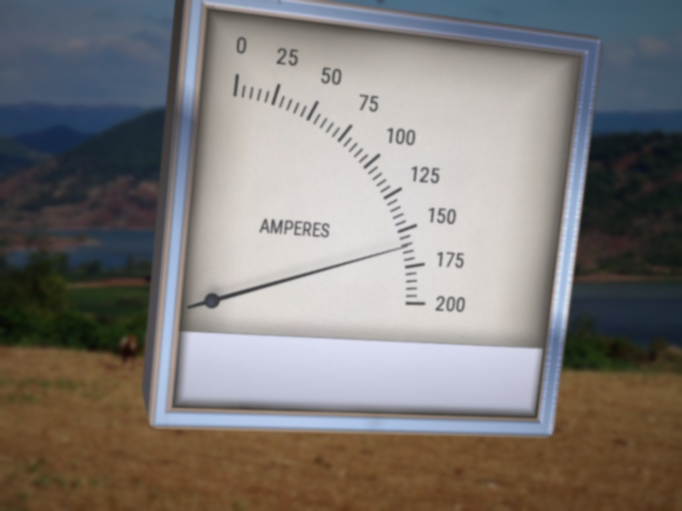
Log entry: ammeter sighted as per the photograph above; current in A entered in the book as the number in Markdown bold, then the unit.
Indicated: **160** A
